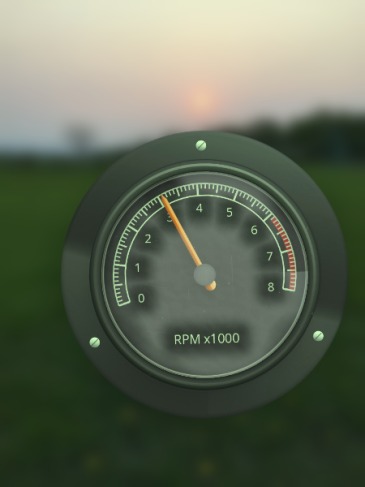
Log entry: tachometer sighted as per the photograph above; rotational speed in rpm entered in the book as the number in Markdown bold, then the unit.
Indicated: **3100** rpm
